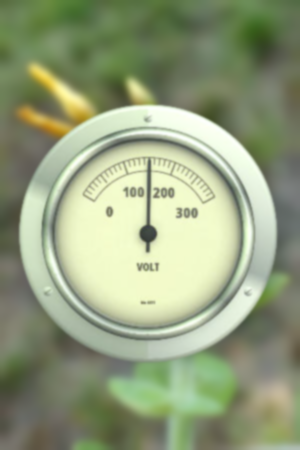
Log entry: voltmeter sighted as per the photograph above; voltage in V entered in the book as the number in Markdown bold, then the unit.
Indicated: **150** V
